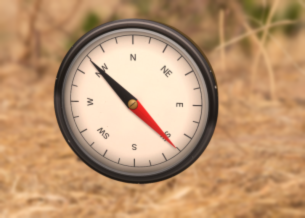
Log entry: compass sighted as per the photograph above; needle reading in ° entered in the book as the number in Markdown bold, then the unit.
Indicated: **135** °
